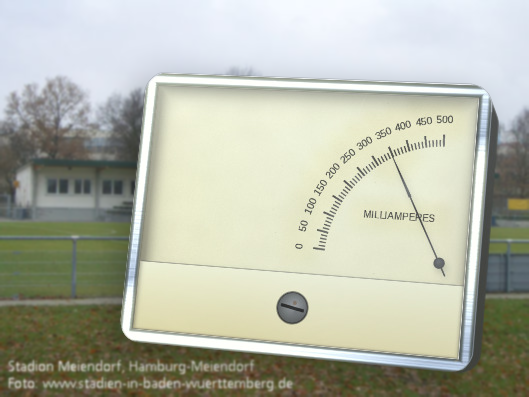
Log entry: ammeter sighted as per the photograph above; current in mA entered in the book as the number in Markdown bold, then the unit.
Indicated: **350** mA
